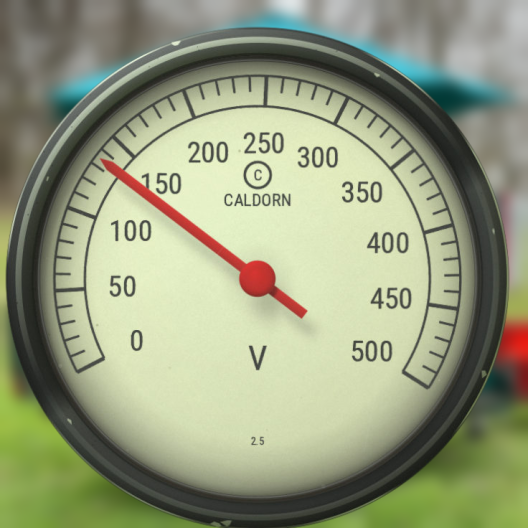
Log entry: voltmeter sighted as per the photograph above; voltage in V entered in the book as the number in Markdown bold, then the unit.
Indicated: **135** V
